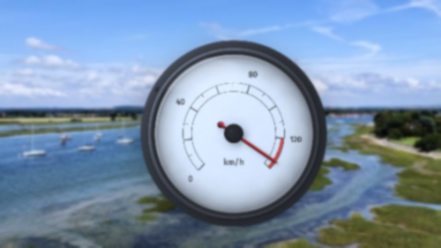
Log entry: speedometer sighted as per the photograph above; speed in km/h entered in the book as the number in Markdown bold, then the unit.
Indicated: **135** km/h
